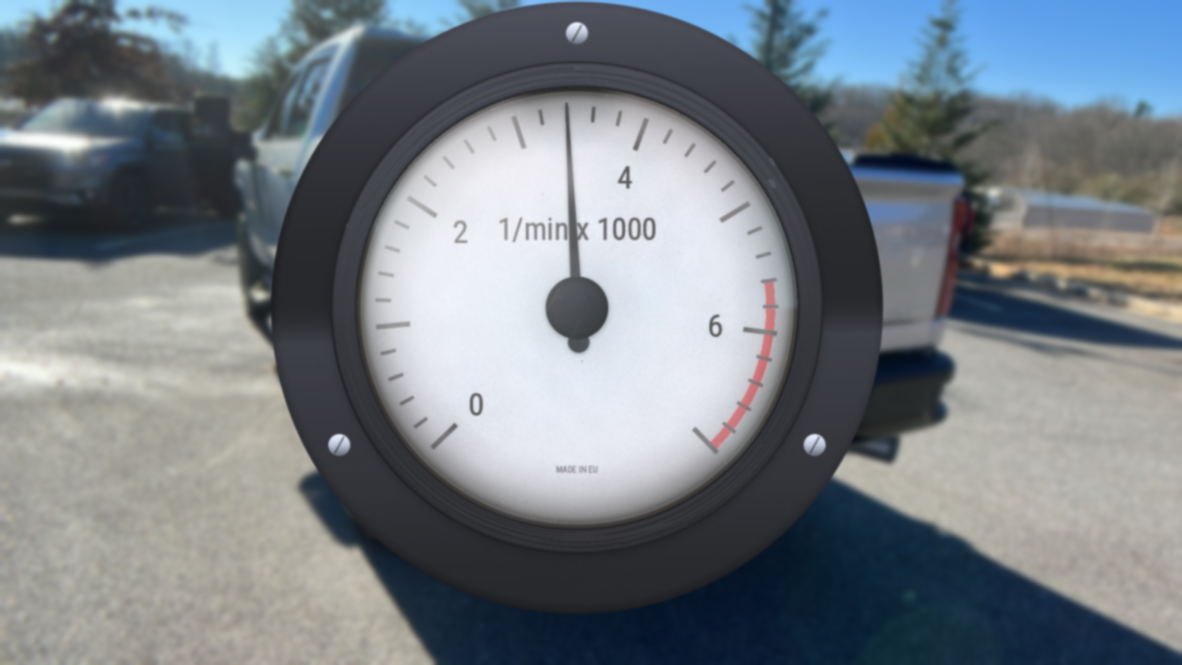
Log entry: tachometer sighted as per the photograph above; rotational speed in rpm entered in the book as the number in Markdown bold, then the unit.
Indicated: **3400** rpm
